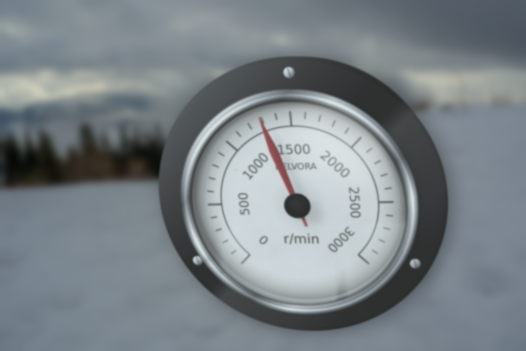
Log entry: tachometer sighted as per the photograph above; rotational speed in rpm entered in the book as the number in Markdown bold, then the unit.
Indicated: **1300** rpm
